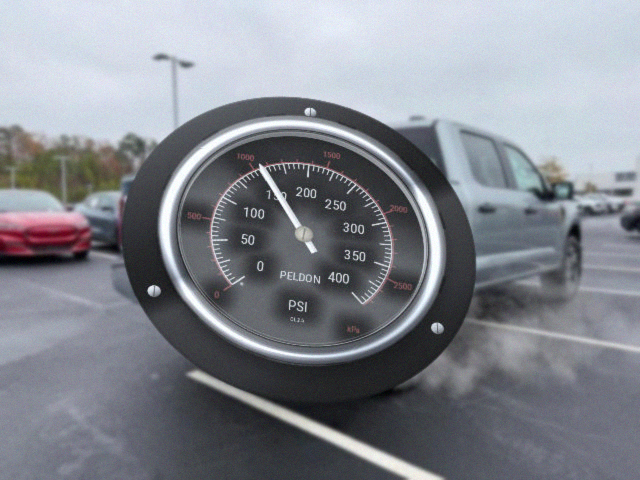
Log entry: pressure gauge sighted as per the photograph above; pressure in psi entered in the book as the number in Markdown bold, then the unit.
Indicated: **150** psi
